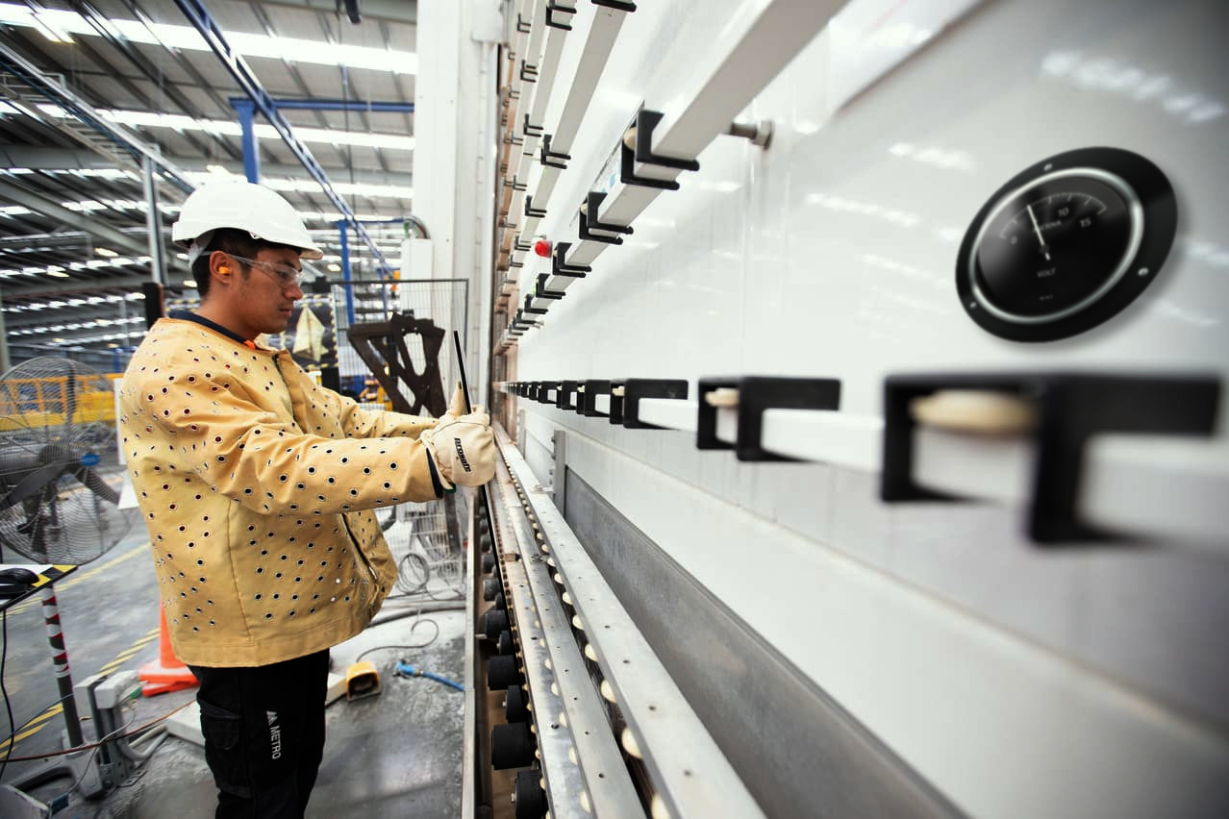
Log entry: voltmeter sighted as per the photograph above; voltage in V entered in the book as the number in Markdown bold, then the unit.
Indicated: **5** V
